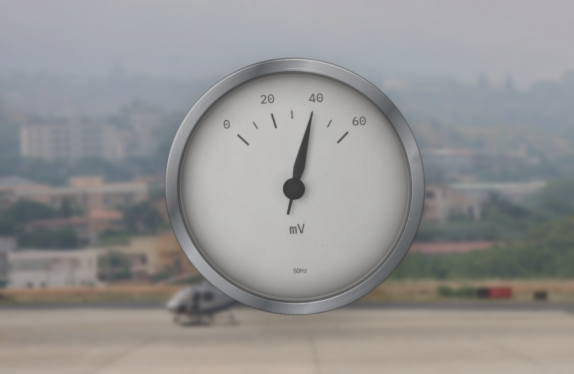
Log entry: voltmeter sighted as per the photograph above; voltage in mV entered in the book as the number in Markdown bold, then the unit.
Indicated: **40** mV
